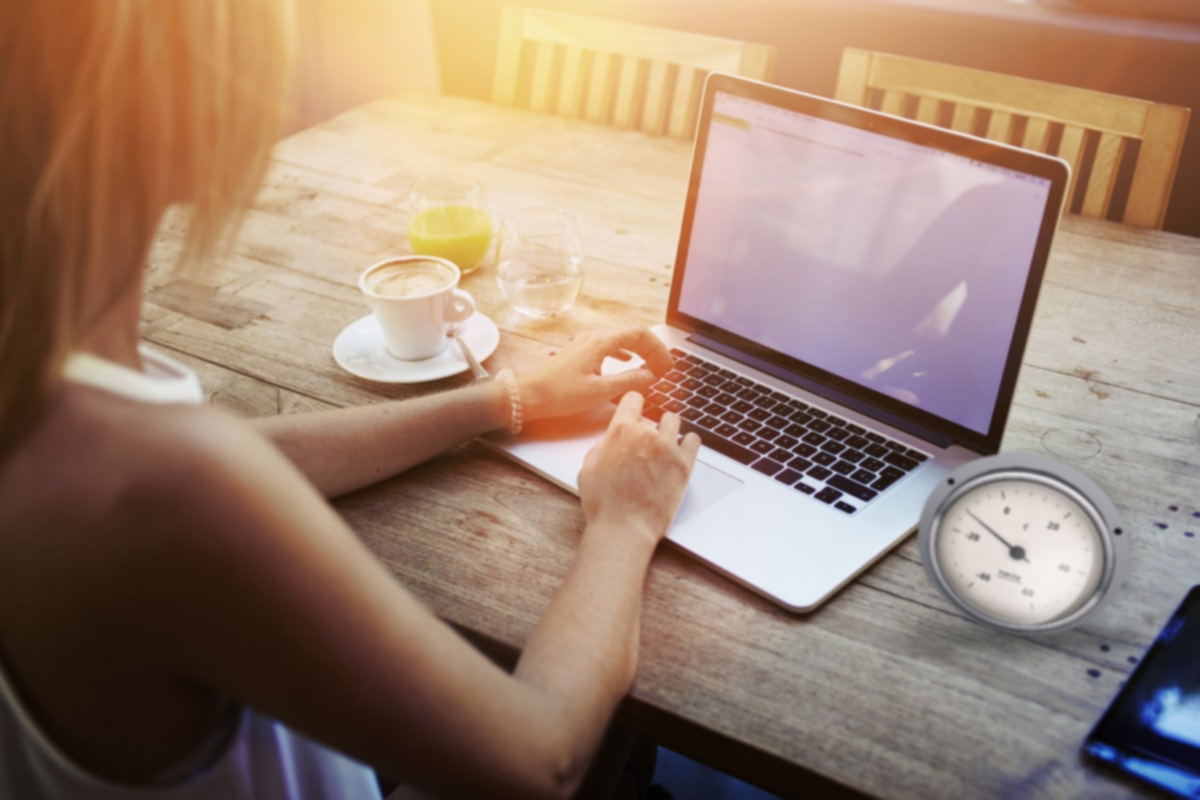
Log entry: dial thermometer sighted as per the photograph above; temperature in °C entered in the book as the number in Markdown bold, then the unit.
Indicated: **-12** °C
